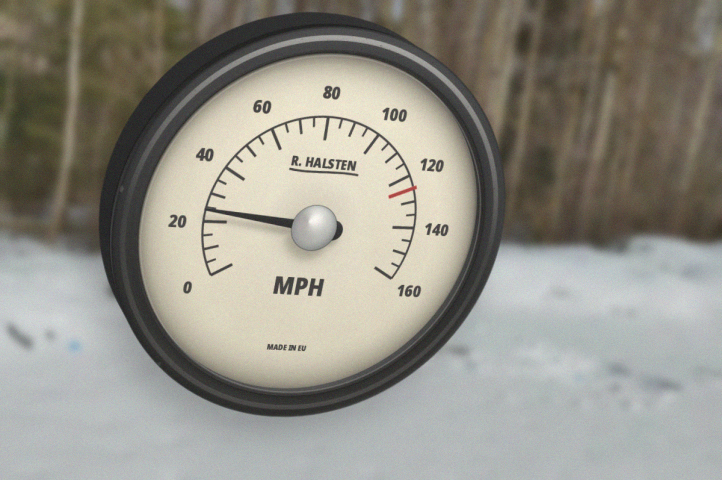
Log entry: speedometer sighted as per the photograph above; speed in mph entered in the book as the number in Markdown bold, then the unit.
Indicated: **25** mph
